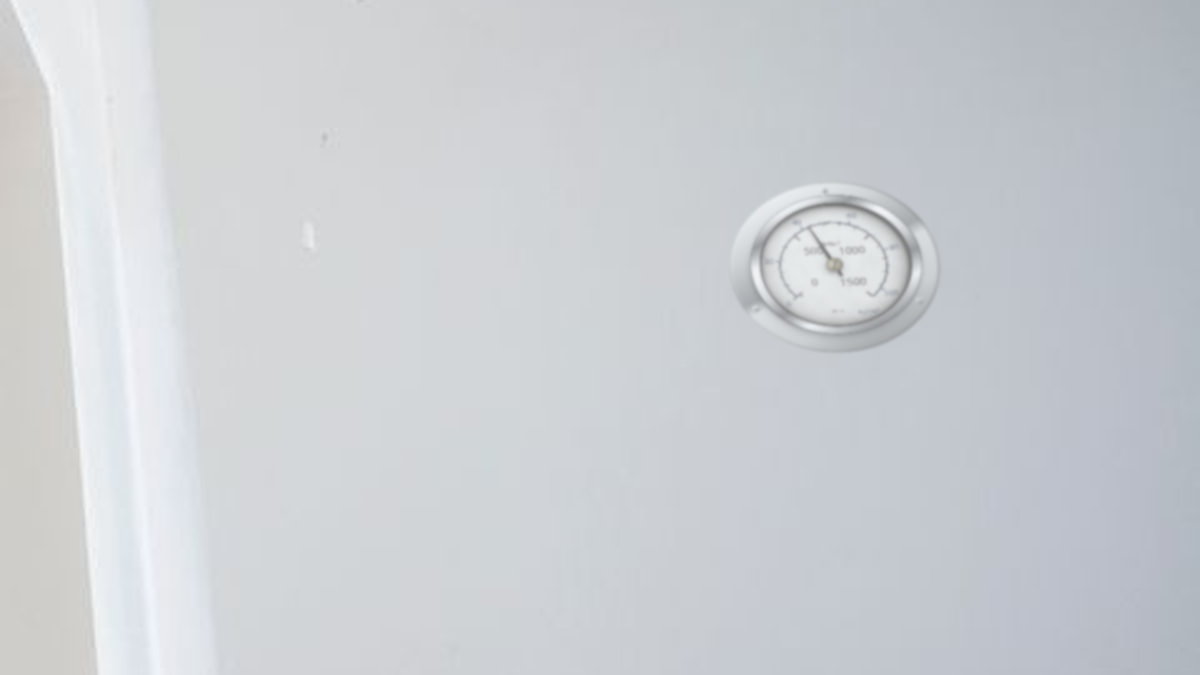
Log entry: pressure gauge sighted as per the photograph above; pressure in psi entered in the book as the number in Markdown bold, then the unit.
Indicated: **600** psi
